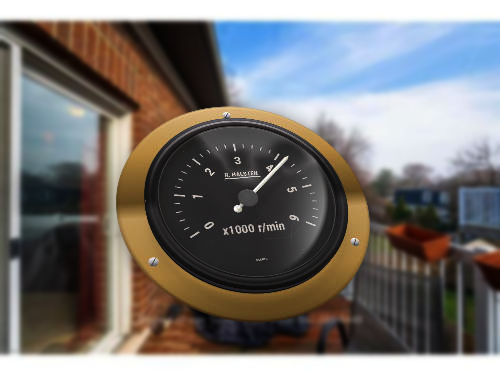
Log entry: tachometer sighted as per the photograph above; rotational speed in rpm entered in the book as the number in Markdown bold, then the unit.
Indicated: **4200** rpm
